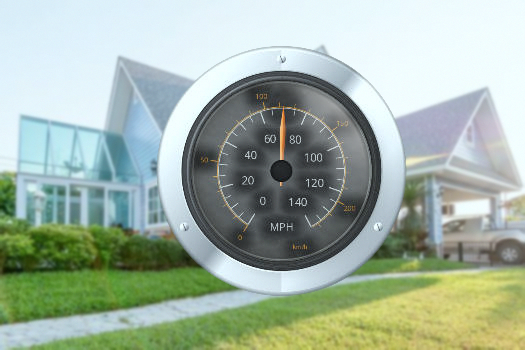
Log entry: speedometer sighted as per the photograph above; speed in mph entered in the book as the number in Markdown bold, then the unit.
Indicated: **70** mph
